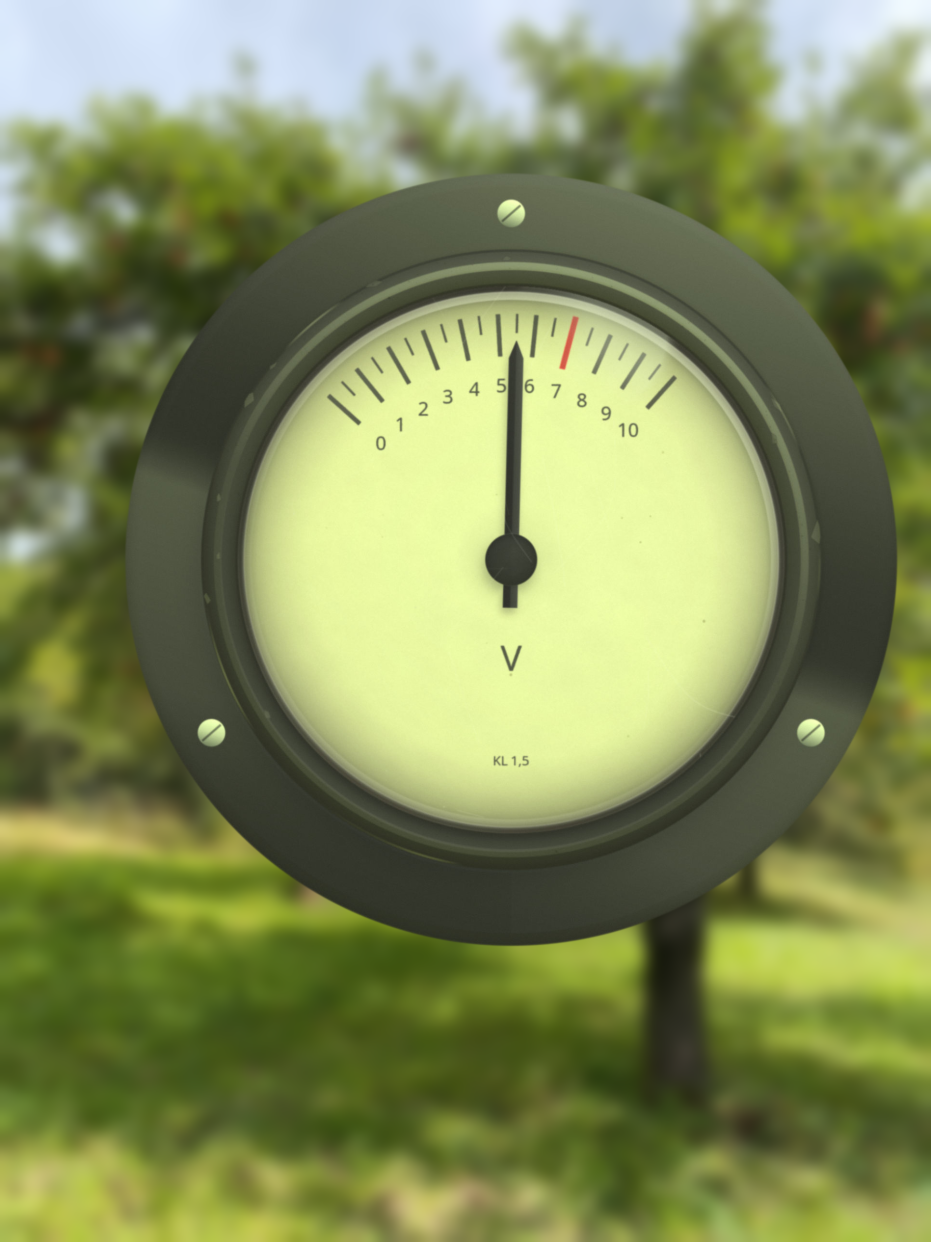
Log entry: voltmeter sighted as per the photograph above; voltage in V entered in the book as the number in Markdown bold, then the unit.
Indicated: **5.5** V
